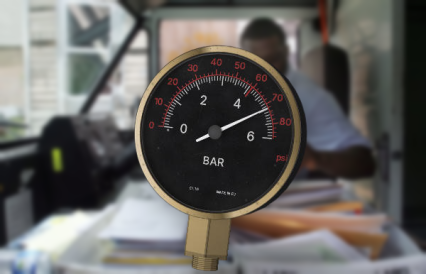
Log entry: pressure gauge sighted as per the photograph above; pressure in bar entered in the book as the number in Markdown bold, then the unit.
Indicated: **5** bar
